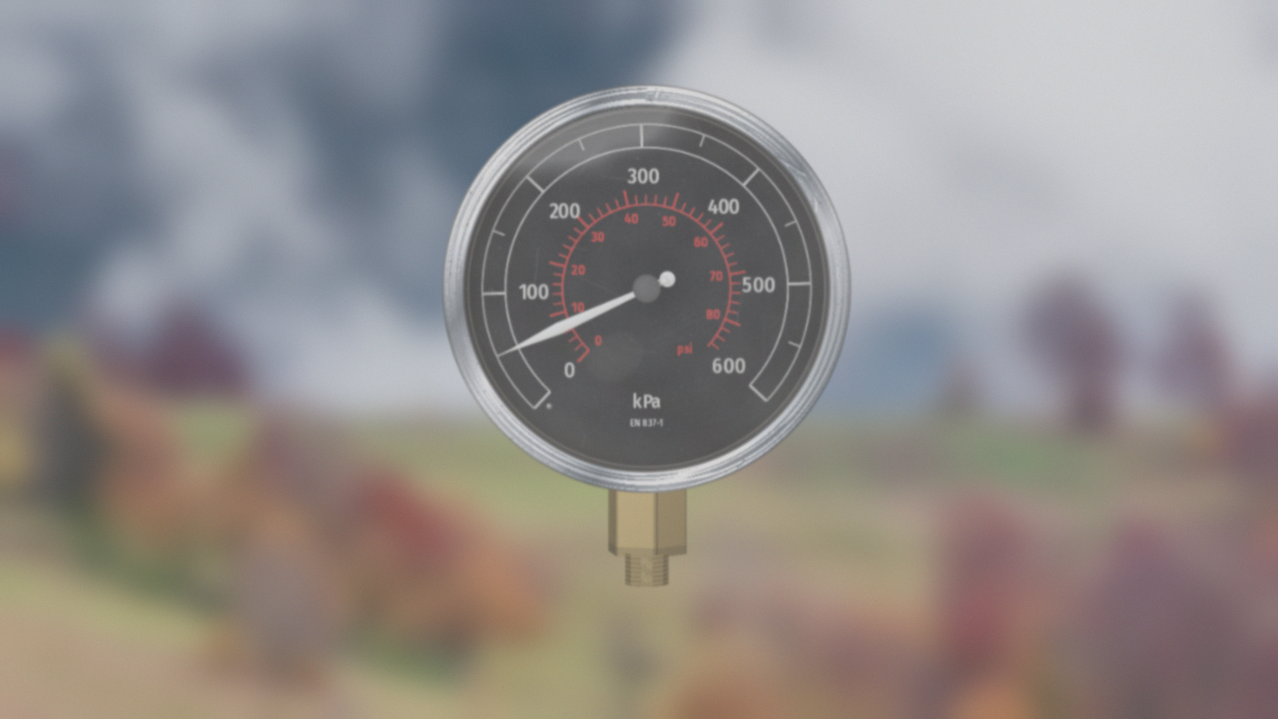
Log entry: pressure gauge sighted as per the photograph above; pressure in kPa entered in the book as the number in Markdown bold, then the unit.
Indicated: **50** kPa
